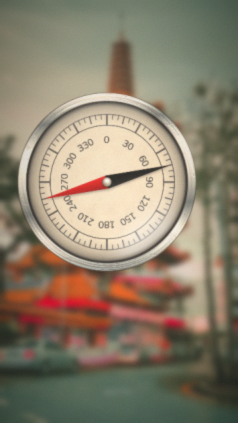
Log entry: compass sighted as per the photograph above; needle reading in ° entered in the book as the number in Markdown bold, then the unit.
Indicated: **255** °
